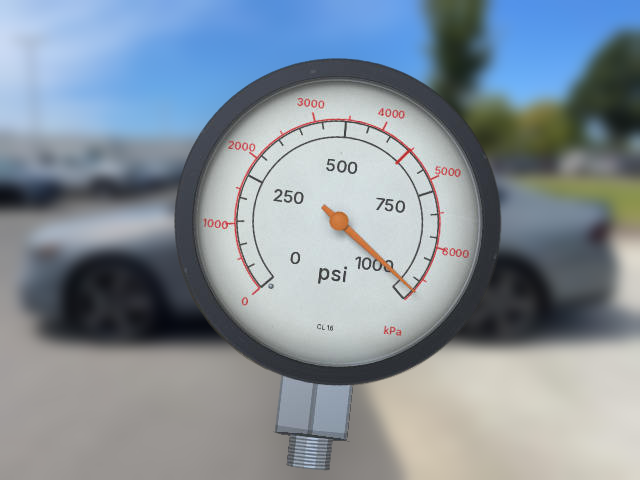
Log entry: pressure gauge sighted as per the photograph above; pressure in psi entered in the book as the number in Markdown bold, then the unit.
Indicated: **975** psi
